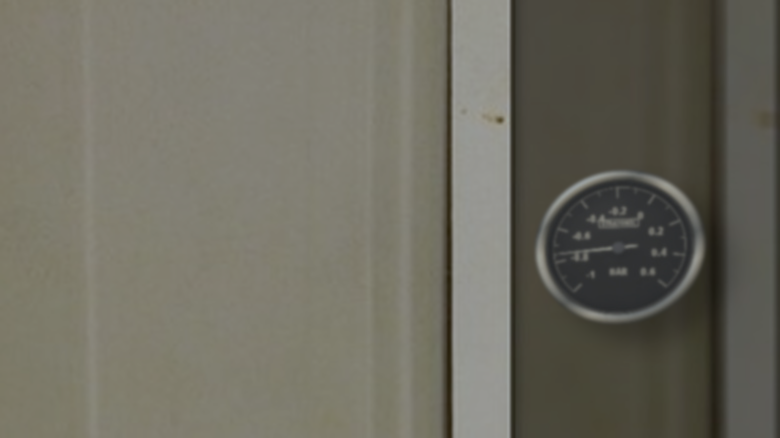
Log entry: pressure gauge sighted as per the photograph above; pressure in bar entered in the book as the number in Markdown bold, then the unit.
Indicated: **-0.75** bar
